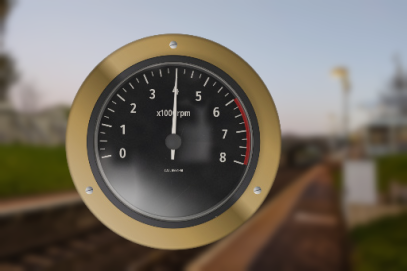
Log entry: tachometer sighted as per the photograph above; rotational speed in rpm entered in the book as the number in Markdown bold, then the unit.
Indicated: **4000** rpm
